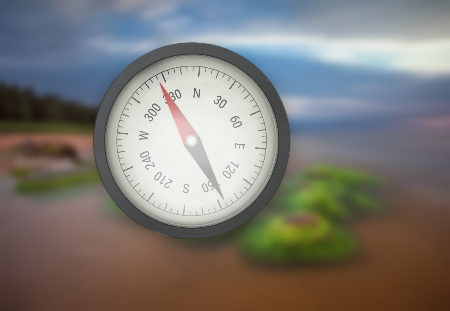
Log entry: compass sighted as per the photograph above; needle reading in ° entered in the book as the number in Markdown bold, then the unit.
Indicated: **325** °
